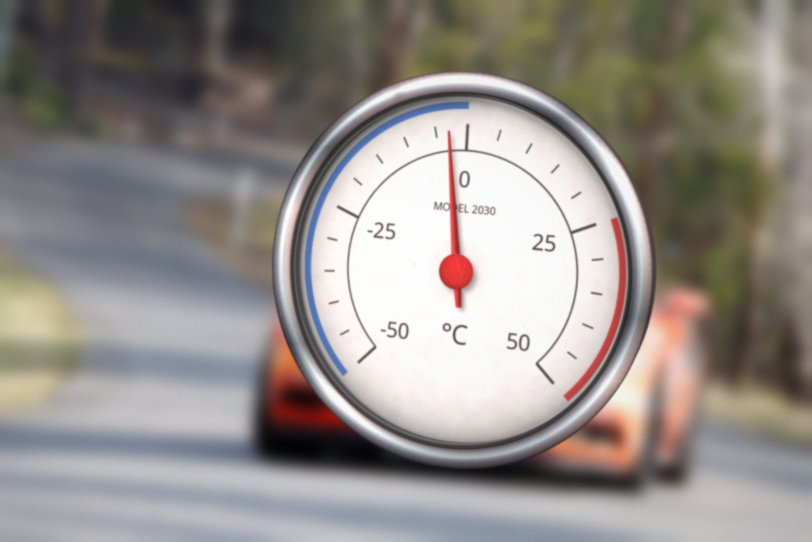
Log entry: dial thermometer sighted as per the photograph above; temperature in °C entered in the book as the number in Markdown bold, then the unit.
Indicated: **-2.5** °C
